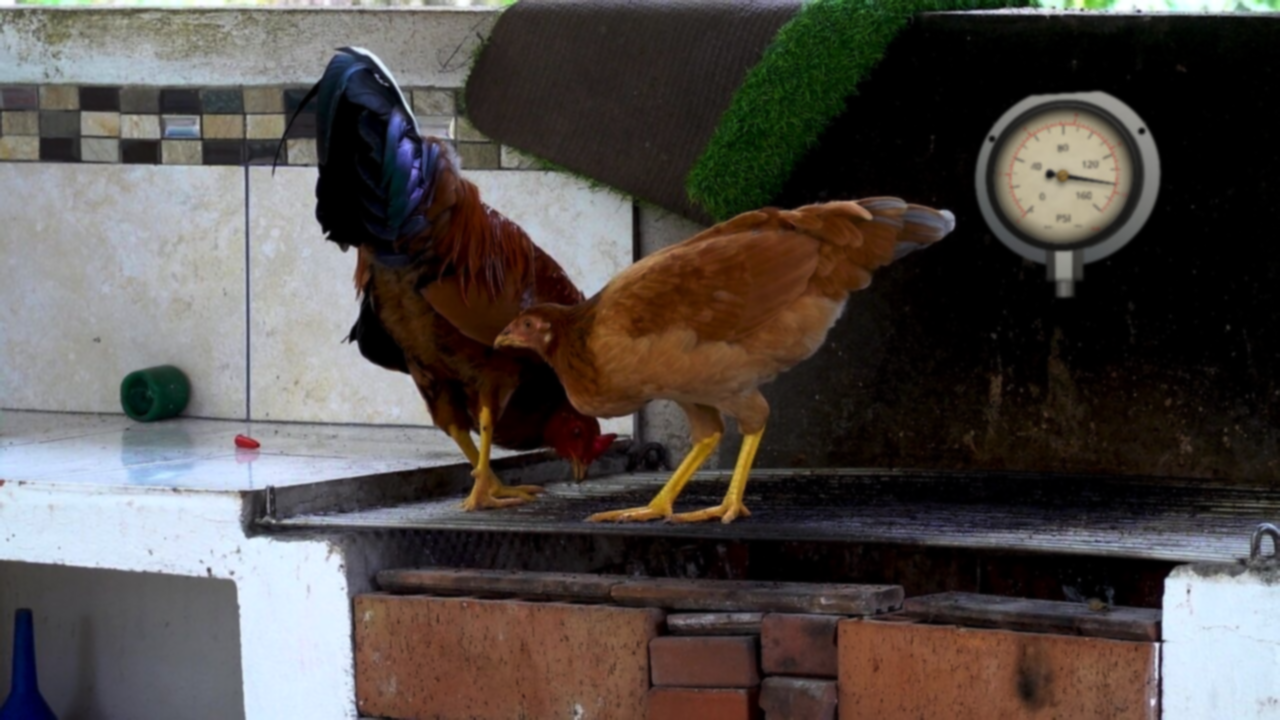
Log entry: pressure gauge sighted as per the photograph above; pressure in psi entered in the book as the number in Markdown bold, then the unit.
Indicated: **140** psi
